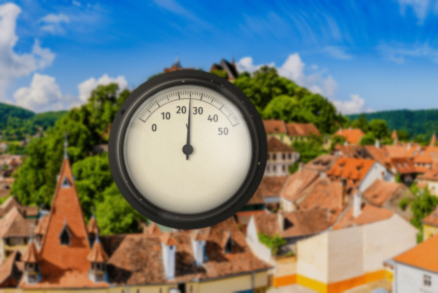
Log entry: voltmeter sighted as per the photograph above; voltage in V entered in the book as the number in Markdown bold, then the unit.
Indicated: **25** V
